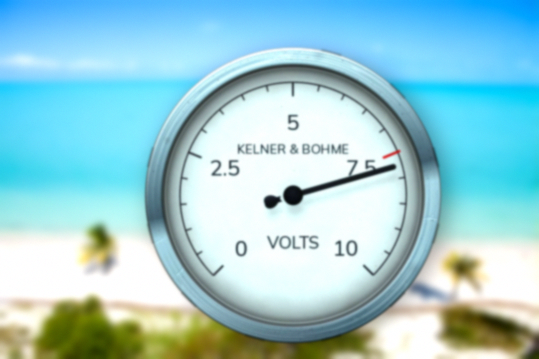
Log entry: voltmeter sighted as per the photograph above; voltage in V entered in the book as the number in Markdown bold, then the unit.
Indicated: **7.75** V
